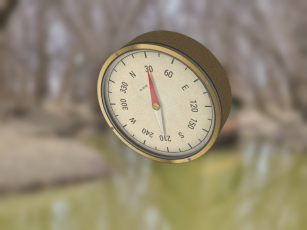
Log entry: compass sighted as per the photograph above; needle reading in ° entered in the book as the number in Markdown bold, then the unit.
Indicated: **30** °
